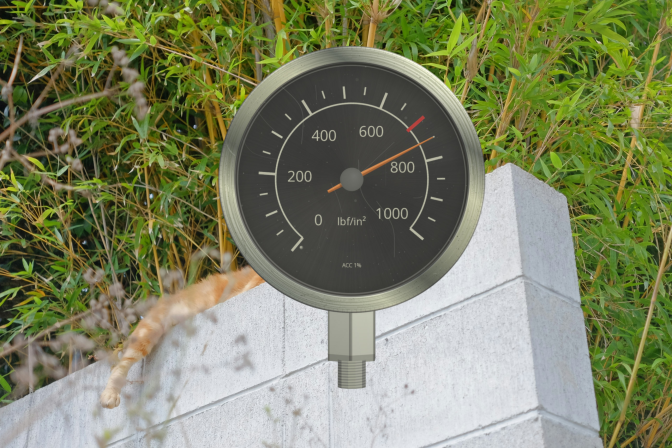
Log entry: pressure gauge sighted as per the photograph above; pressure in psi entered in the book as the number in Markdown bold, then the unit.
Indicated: **750** psi
